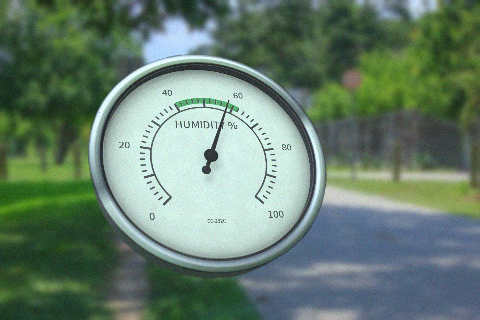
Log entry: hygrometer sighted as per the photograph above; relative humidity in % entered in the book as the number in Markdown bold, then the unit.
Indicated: **58** %
